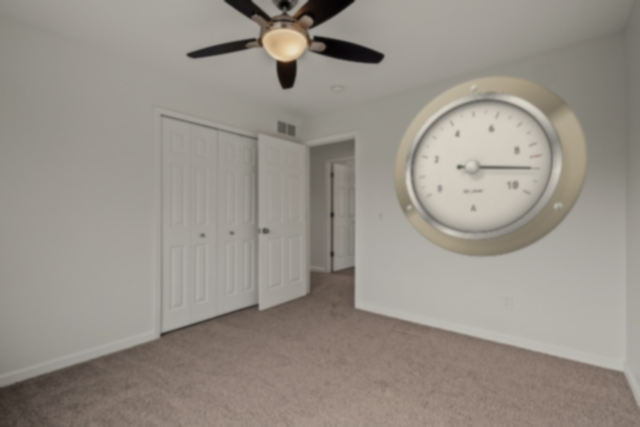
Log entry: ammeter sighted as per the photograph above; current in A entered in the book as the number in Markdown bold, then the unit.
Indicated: **9** A
